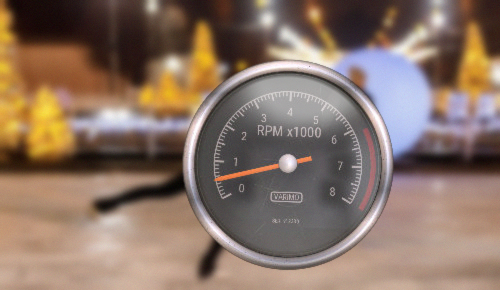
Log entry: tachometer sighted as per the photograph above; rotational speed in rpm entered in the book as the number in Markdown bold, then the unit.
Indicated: **500** rpm
